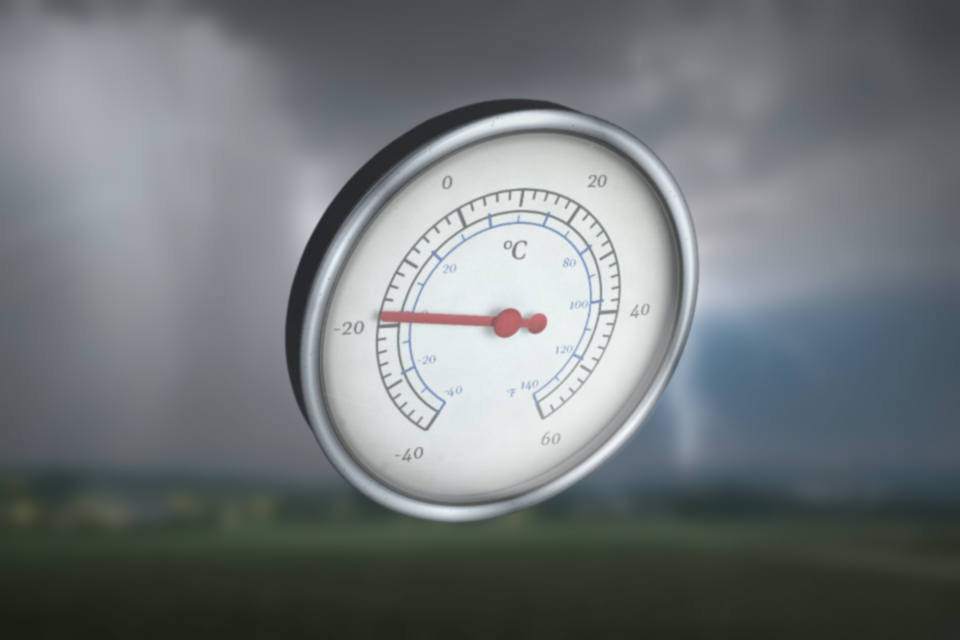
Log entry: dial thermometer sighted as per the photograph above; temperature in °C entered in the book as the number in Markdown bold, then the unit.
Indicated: **-18** °C
